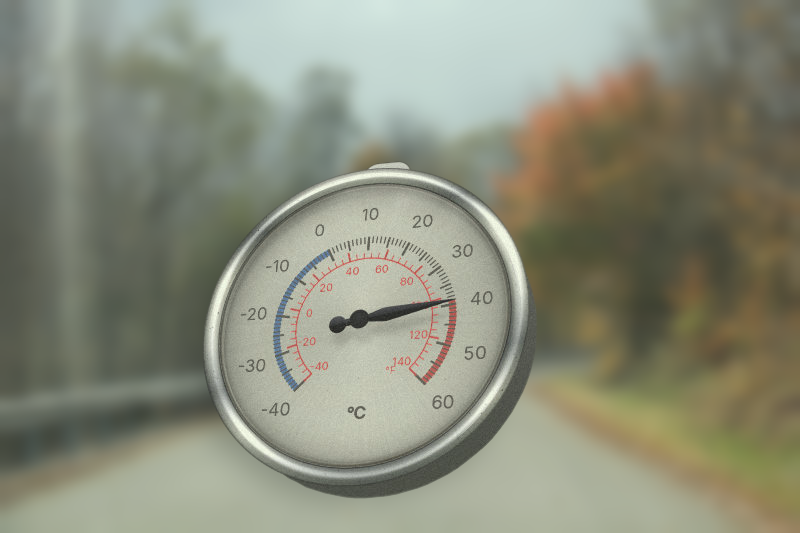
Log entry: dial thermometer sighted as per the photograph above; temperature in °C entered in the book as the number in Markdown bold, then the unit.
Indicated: **40** °C
